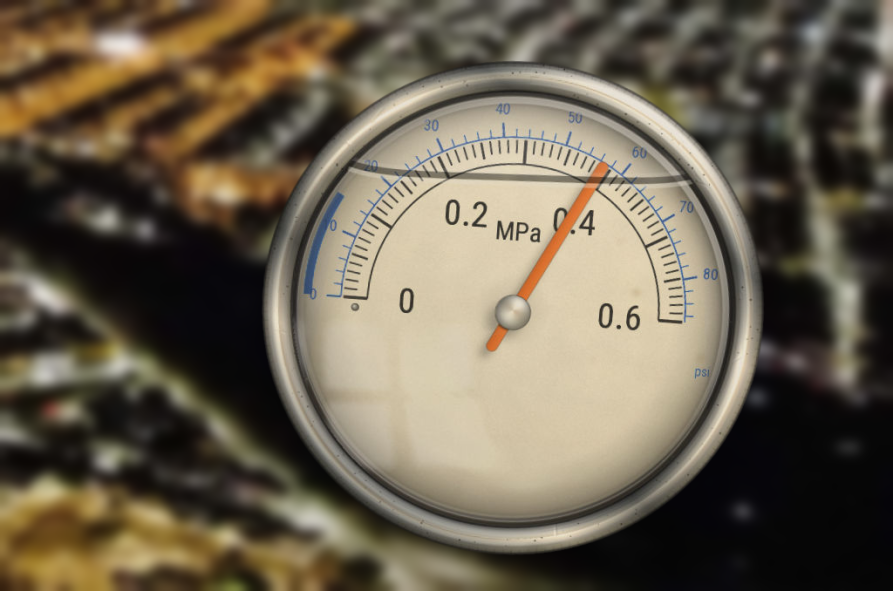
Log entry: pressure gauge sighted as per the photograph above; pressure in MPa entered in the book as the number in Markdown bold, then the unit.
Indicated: **0.39** MPa
